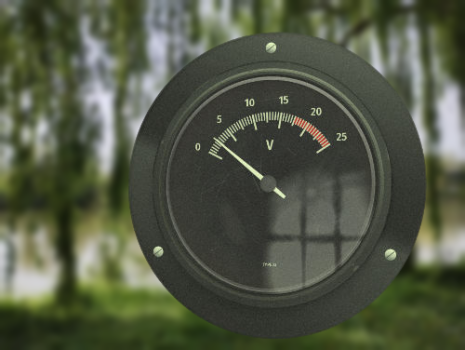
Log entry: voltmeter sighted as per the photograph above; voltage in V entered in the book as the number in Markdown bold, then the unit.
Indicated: **2.5** V
